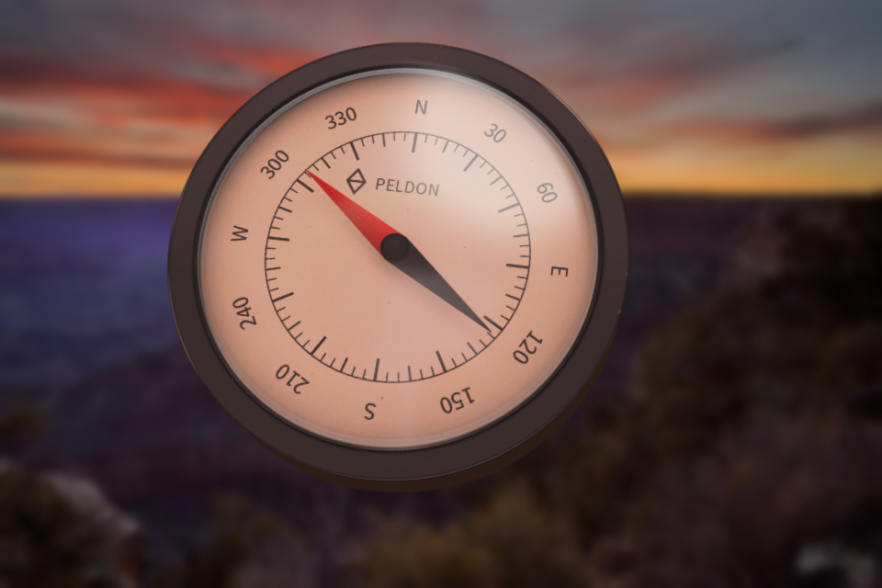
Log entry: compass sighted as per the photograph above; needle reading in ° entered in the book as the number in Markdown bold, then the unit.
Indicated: **305** °
